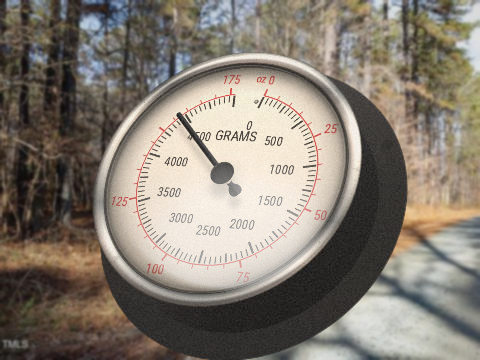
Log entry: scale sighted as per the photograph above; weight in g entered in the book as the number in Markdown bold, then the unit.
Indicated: **4450** g
